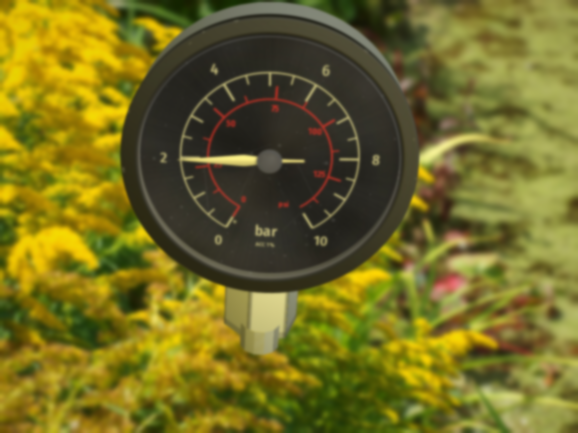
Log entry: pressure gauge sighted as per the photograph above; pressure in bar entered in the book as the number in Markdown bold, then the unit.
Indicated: **2** bar
